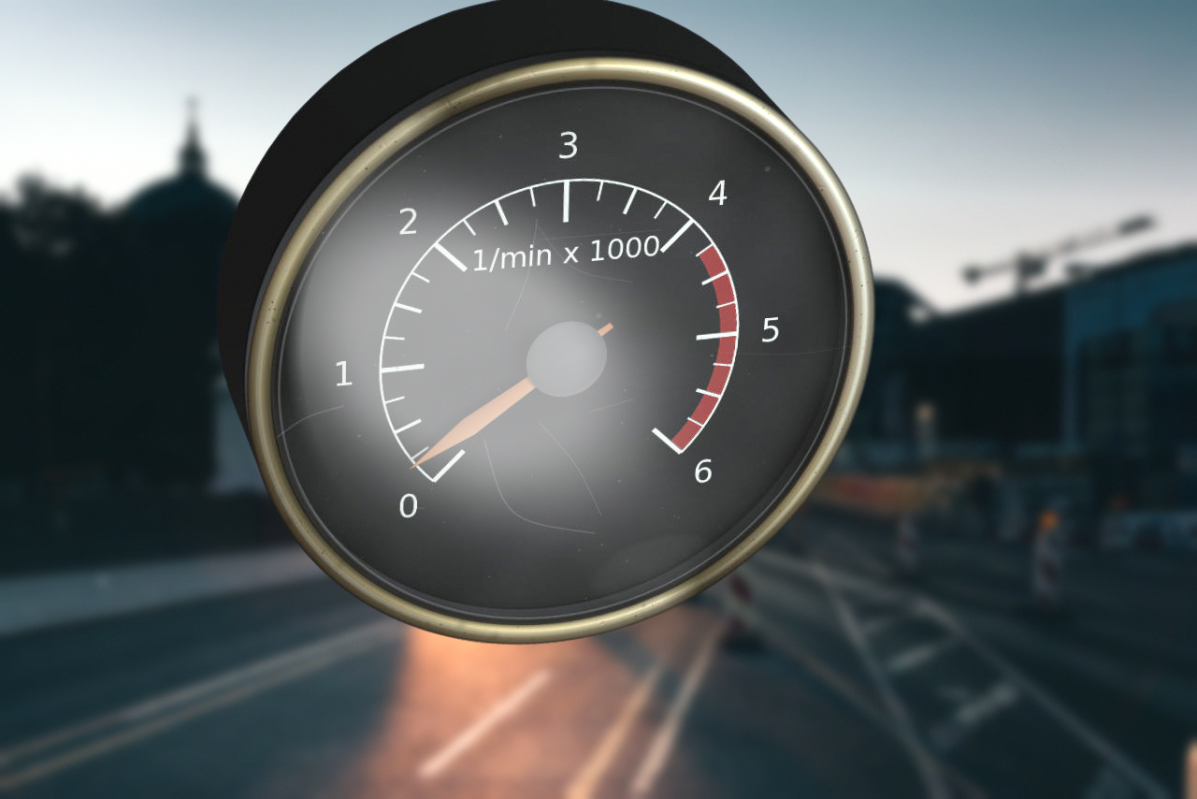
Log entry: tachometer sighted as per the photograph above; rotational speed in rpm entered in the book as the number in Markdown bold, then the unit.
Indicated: **250** rpm
